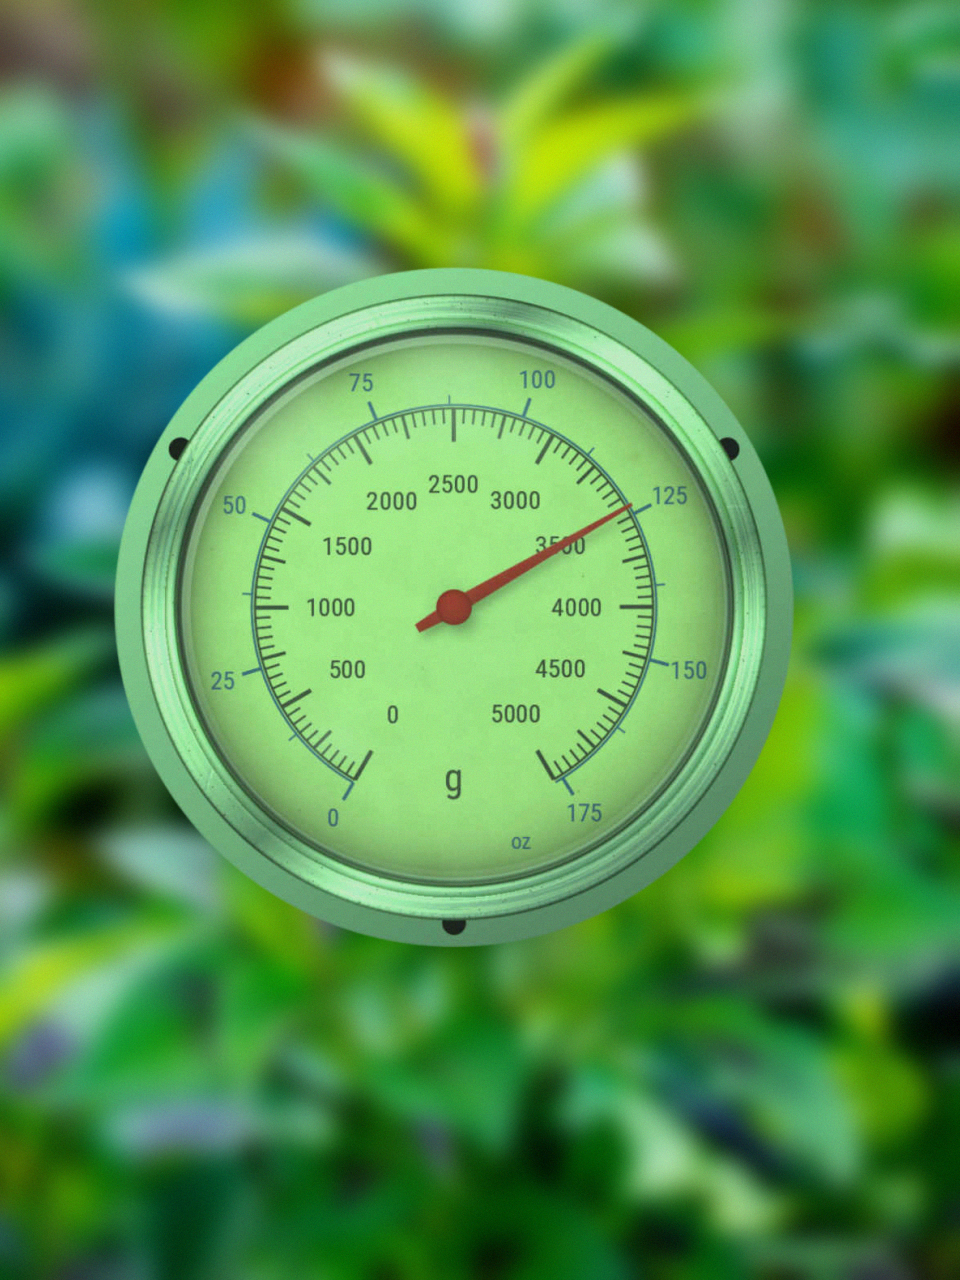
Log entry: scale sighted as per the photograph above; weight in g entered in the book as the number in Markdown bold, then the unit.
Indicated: **3500** g
